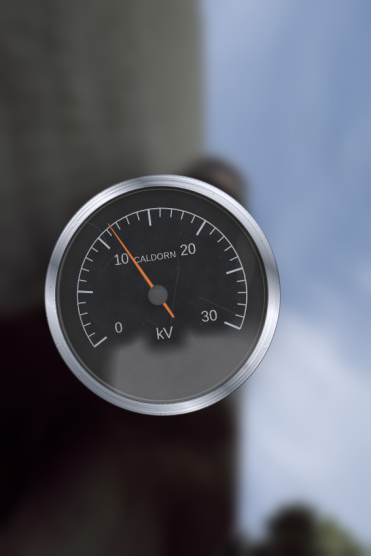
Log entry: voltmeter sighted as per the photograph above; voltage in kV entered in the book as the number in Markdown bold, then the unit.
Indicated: **11.5** kV
